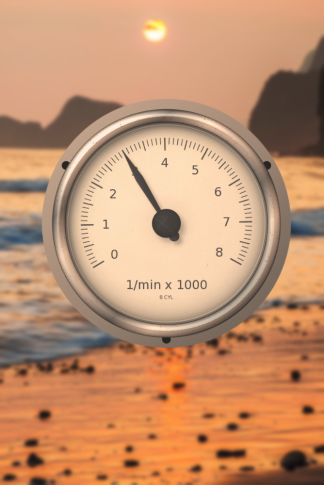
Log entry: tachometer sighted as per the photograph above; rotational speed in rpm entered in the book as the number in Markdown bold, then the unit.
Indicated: **3000** rpm
